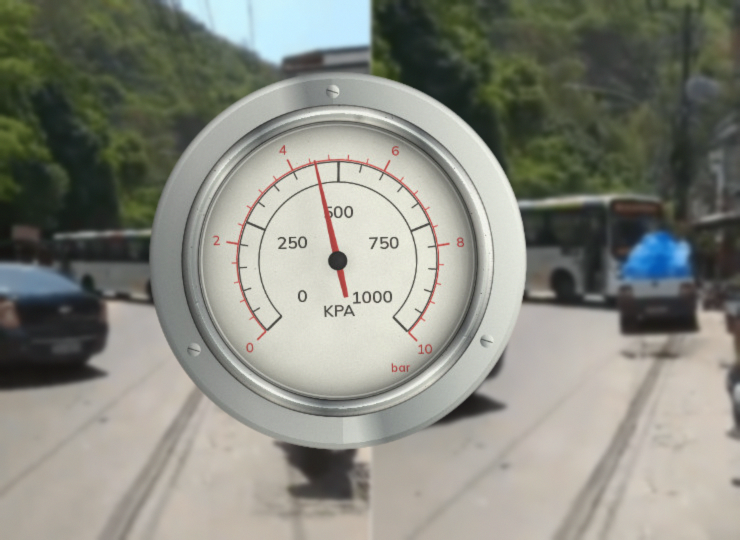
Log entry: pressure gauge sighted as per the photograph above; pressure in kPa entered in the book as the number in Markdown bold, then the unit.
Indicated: **450** kPa
